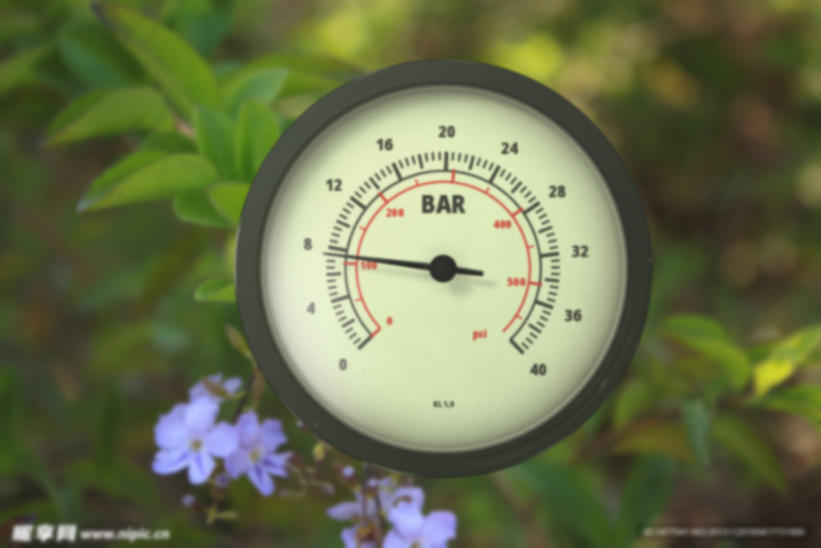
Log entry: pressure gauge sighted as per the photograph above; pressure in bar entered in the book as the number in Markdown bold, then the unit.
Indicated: **7.5** bar
